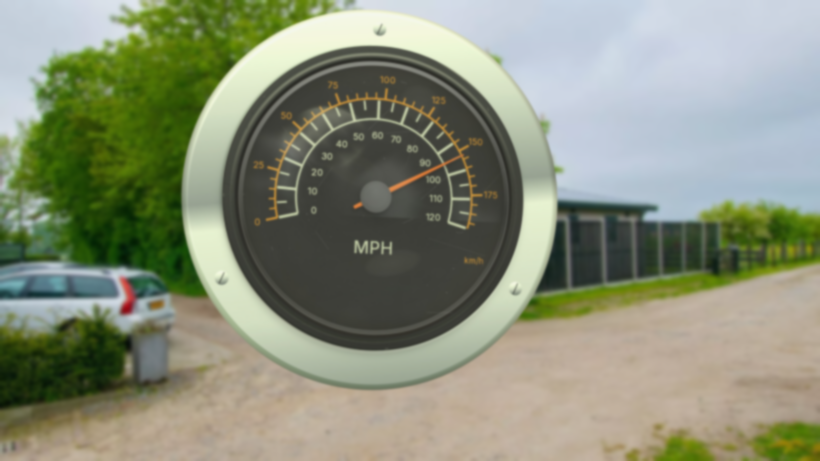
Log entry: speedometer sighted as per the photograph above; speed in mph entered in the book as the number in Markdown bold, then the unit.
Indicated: **95** mph
